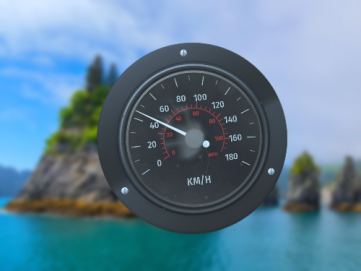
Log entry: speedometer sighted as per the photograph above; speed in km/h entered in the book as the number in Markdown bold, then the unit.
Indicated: **45** km/h
